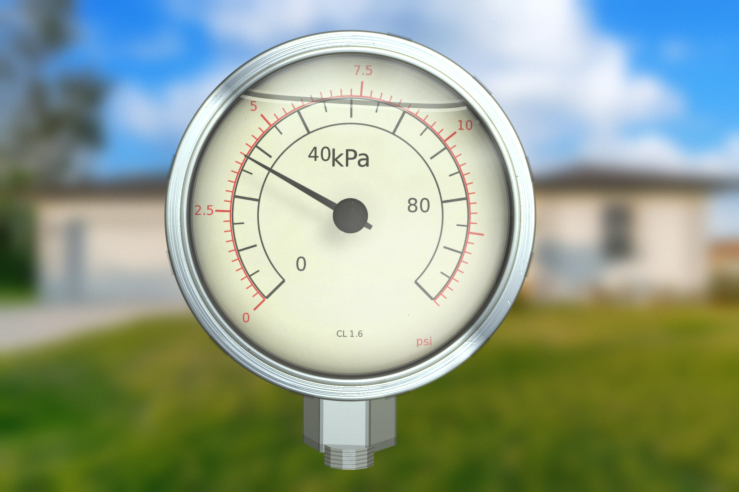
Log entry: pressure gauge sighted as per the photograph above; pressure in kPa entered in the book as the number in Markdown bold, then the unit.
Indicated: **27.5** kPa
